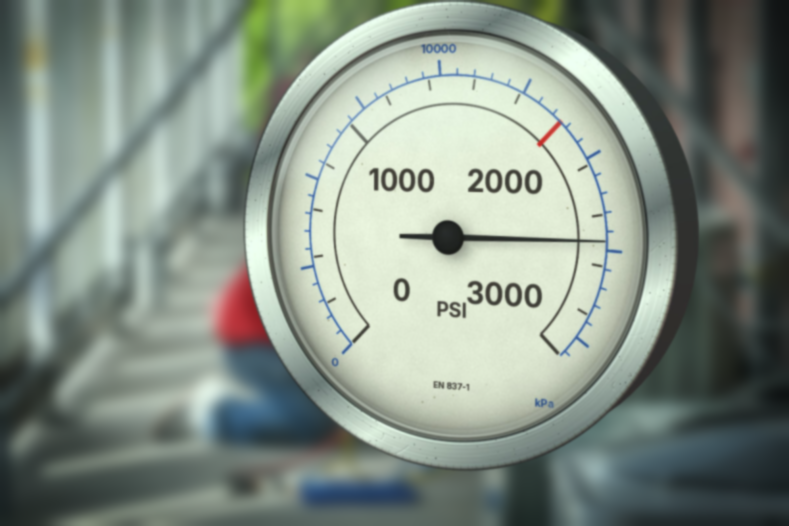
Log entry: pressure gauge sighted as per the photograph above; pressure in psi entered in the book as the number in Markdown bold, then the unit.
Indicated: **2500** psi
